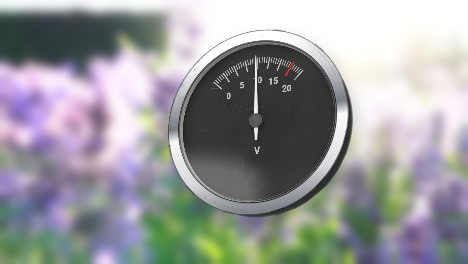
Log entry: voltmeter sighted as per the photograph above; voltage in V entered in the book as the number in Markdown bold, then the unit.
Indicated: **10** V
